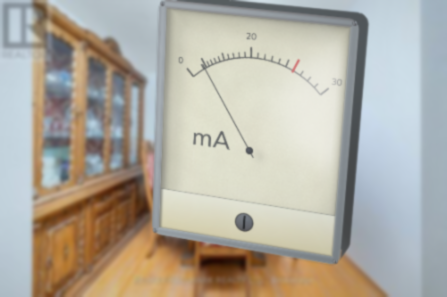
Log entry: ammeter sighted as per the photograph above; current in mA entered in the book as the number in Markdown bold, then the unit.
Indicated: **10** mA
